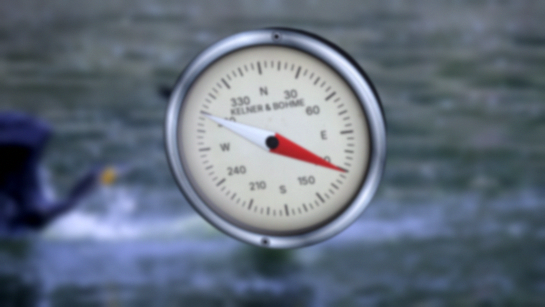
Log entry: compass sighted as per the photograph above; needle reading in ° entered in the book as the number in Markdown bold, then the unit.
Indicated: **120** °
